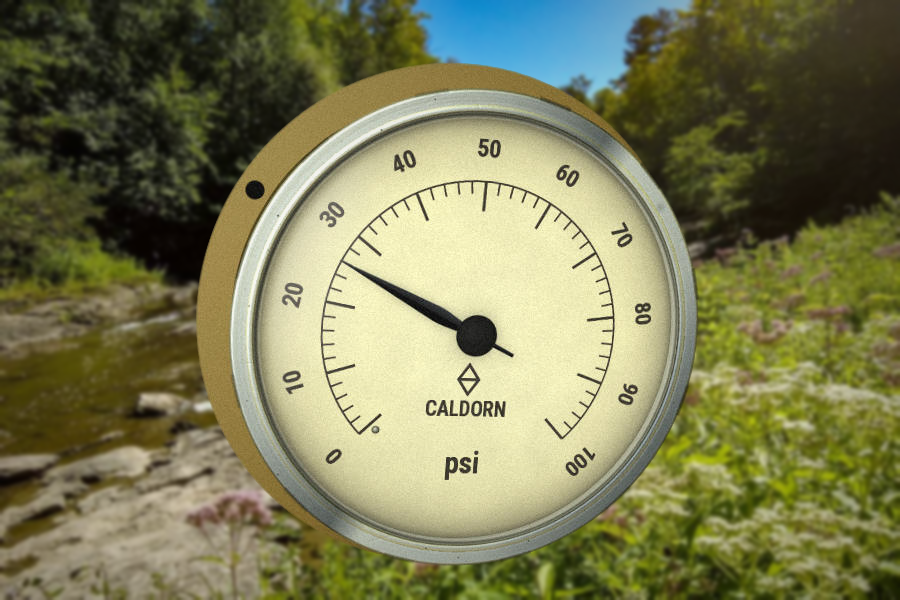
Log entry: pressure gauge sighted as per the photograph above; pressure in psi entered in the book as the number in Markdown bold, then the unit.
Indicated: **26** psi
